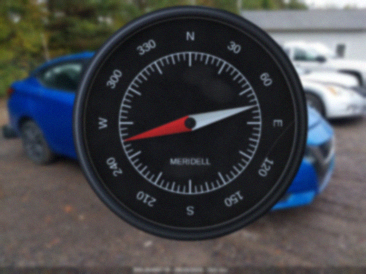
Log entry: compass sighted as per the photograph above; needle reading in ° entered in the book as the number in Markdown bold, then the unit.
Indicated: **255** °
